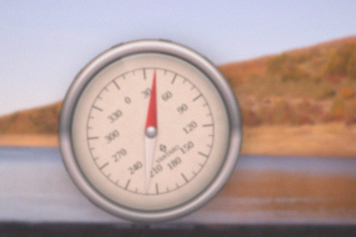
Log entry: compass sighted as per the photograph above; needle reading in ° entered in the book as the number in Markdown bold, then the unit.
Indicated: **40** °
